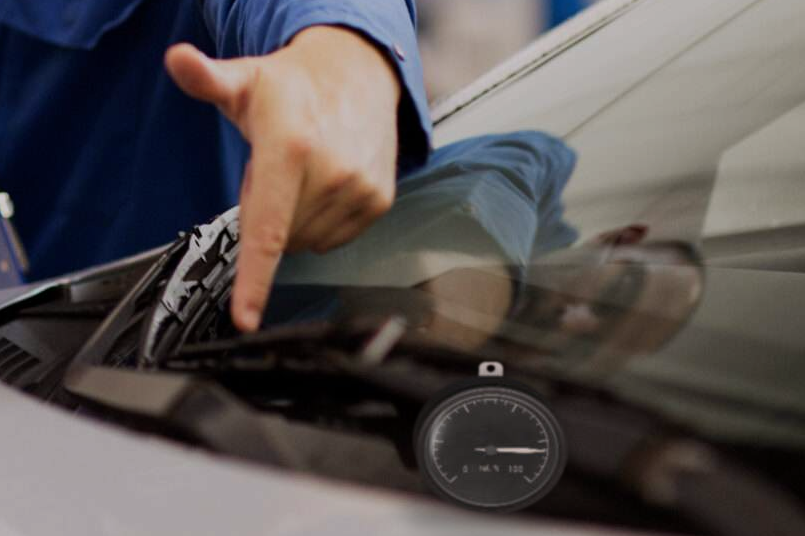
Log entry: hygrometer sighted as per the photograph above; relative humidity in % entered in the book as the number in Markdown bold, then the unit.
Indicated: **84** %
